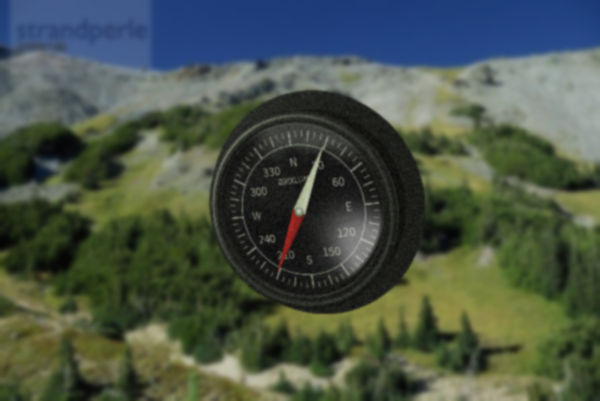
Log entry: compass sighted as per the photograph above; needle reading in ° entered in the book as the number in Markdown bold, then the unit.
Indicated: **210** °
